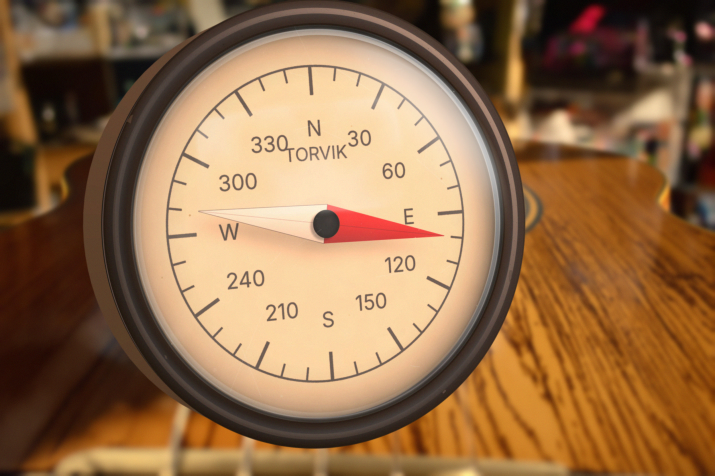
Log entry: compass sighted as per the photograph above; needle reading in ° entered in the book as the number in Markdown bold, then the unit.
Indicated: **100** °
